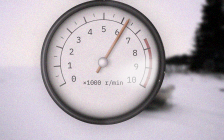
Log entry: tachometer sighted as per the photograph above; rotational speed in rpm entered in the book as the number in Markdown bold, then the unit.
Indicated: **6250** rpm
